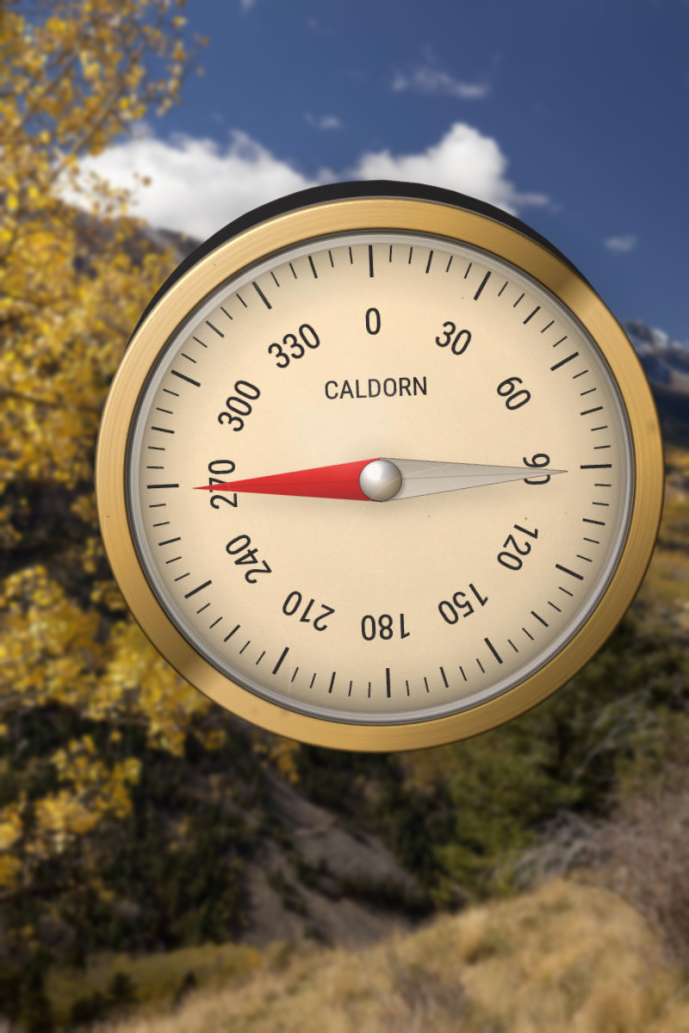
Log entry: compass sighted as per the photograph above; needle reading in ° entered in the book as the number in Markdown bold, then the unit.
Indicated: **270** °
